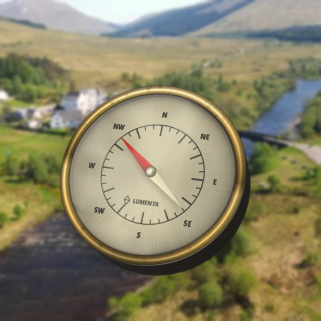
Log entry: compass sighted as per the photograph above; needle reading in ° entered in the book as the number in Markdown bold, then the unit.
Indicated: **310** °
